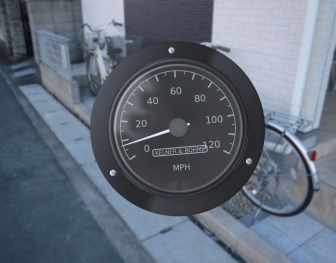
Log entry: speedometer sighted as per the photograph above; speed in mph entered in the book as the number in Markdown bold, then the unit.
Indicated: **7.5** mph
